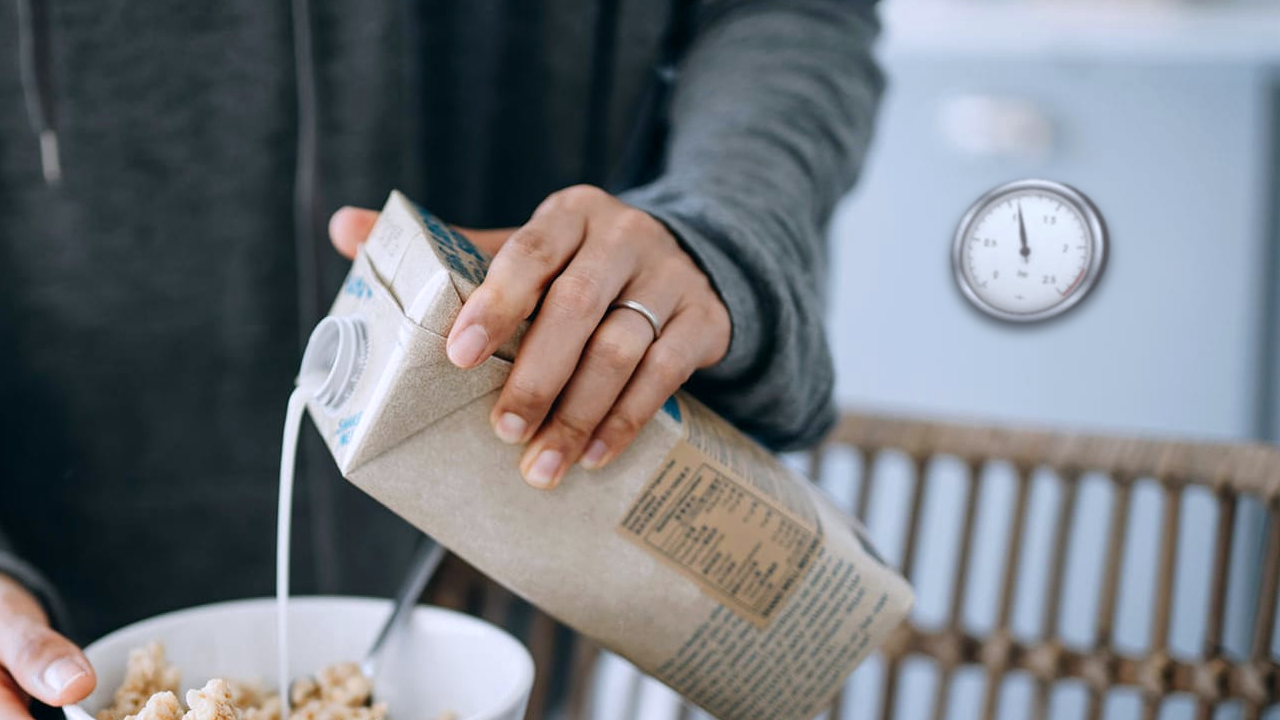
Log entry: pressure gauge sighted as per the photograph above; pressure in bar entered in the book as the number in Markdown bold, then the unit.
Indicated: **1.1** bar
